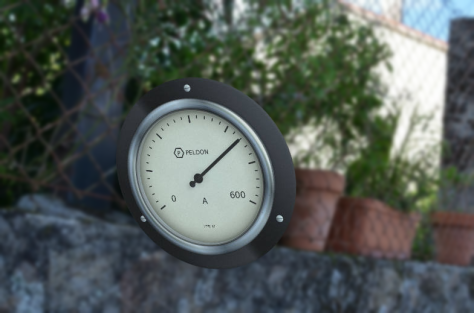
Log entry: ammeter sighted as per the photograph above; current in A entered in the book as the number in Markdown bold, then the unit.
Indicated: **440** A
